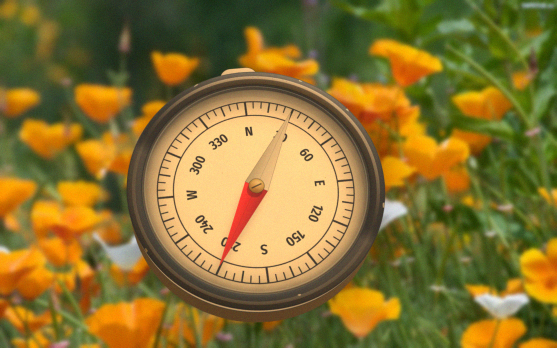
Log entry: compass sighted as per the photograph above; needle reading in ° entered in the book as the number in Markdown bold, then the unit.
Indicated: **210** °
